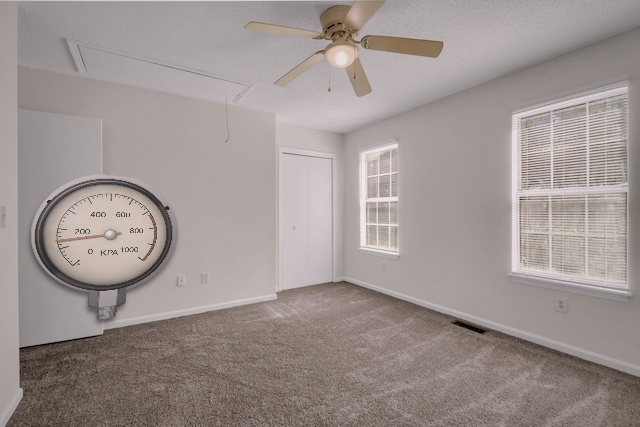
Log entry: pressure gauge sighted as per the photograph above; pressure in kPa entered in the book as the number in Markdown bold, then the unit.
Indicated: **140** kPa
